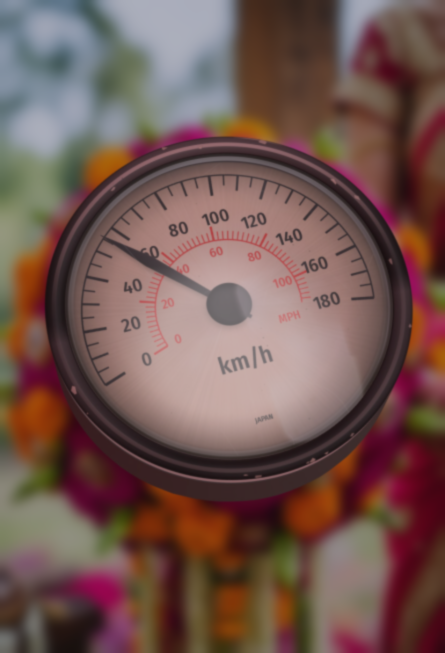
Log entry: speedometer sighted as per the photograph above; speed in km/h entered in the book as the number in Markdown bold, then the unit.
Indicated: **55** km/h
